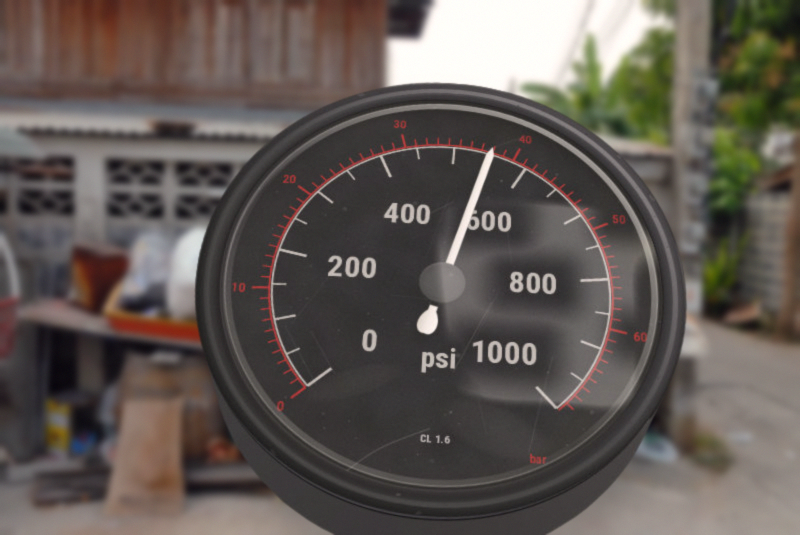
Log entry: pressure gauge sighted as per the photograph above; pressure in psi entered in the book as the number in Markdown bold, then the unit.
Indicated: **550** psi
